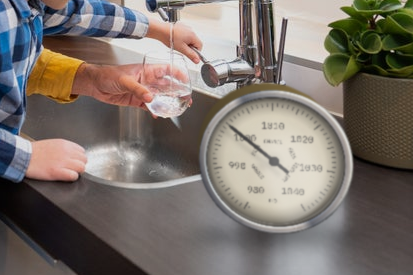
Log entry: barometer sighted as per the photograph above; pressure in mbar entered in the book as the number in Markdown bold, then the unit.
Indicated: **1000** mbar
